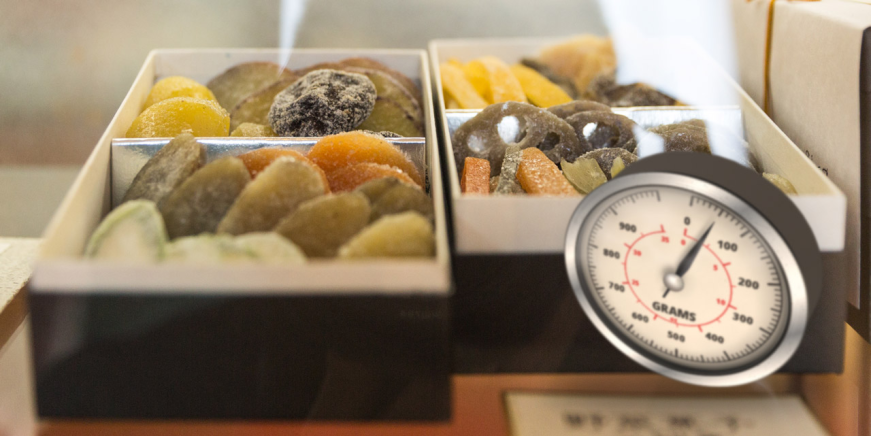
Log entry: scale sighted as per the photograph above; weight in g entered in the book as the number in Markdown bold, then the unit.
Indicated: **50** g
